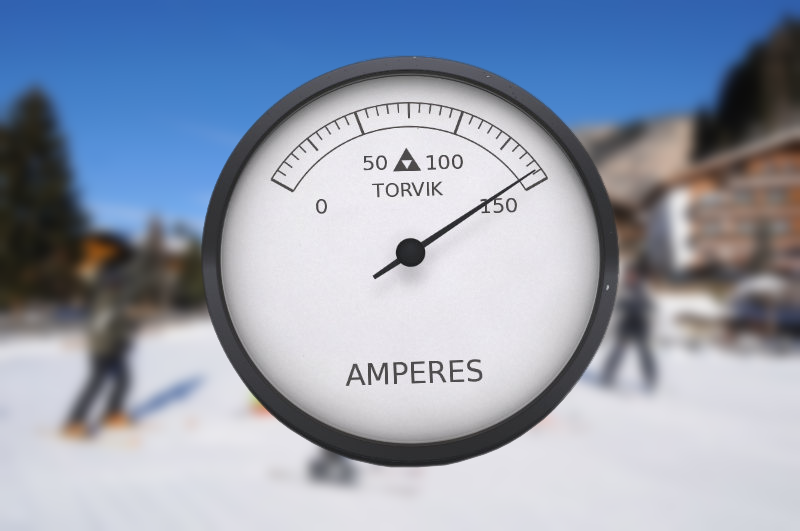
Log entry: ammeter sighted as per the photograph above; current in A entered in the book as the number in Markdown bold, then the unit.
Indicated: **145** A
